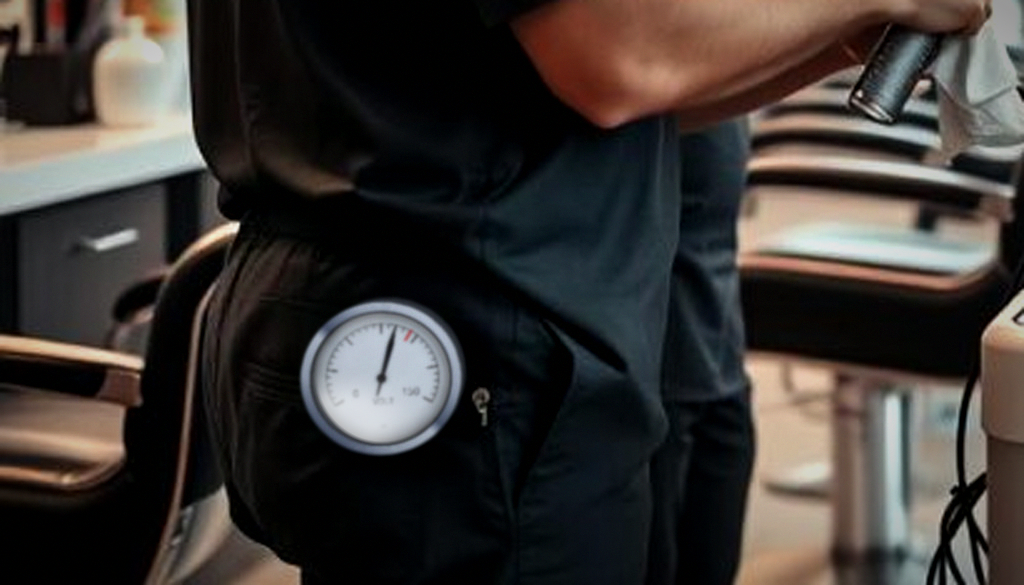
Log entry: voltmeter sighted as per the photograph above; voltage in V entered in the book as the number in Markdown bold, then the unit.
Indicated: **85** V
